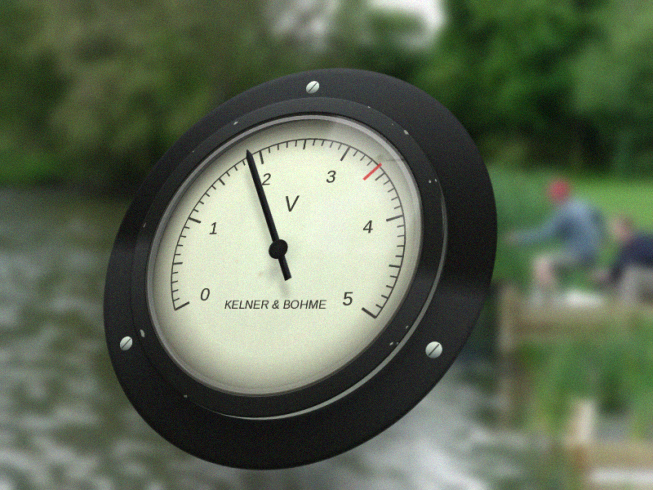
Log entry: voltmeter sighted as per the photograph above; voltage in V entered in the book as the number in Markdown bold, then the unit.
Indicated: **1.9** V
